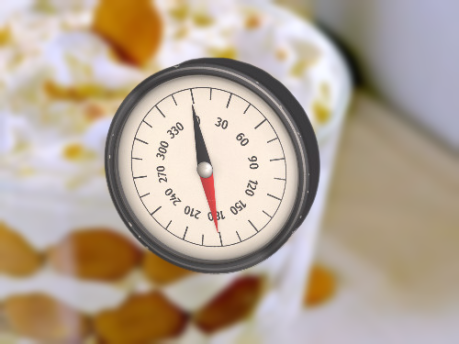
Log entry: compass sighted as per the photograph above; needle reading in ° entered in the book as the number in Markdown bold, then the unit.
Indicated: **180** °
